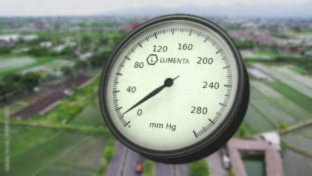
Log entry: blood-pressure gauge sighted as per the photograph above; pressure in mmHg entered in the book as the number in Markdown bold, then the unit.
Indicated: **10** mmHg
